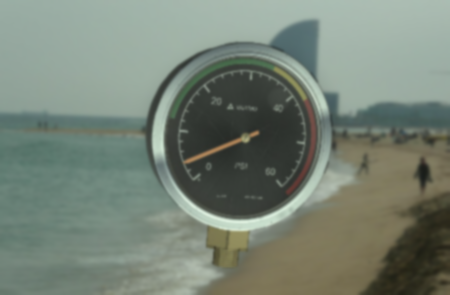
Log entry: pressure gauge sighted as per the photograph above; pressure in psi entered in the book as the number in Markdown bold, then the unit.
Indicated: **4** psi
